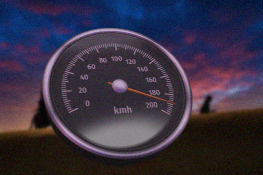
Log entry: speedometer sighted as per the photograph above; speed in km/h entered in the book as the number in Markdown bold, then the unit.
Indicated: **190** km/h
